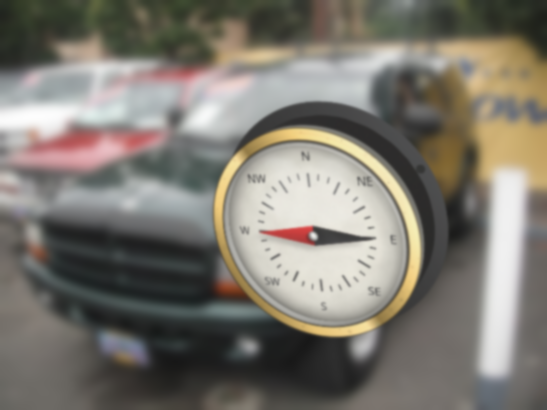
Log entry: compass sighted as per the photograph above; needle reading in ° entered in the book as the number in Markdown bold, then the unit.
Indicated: **270** °
